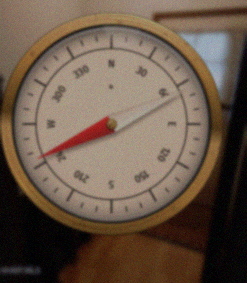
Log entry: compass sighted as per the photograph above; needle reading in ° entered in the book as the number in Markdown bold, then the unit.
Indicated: **245** °
